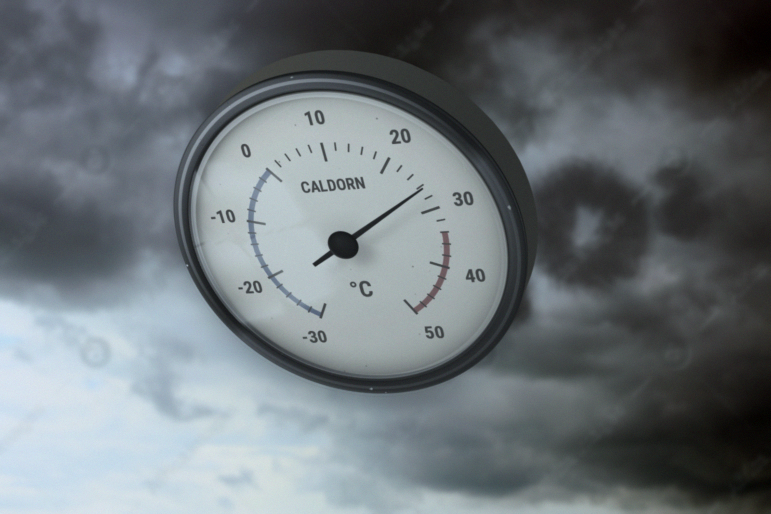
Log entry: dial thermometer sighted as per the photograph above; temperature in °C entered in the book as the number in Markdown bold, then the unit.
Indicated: **26** °C
